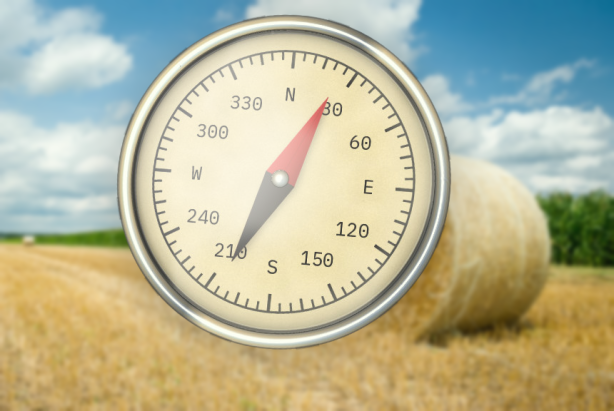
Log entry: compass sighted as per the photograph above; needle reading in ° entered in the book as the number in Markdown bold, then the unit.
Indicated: **25** °
